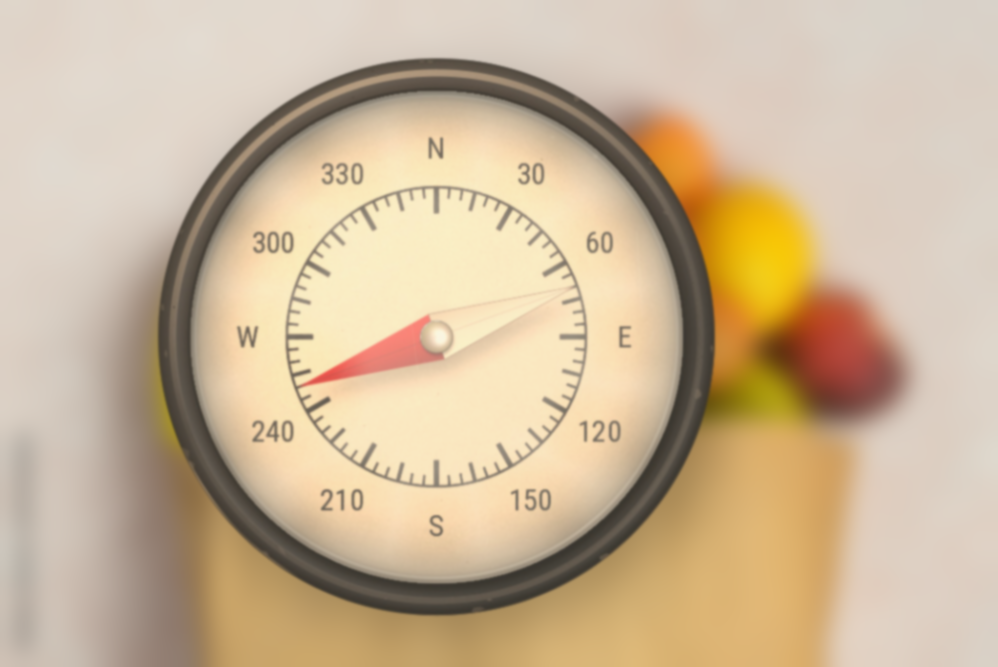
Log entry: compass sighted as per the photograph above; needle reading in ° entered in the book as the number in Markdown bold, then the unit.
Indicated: **250** °
